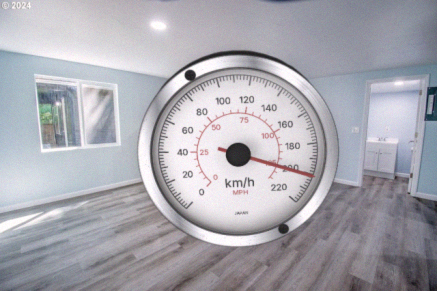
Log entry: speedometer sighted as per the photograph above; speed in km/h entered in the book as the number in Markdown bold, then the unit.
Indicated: **200** km/h
